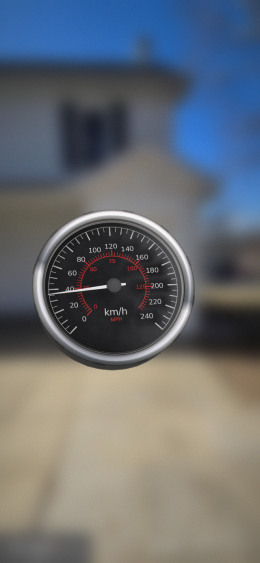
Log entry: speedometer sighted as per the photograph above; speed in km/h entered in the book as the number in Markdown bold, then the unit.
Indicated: **35** km/h
